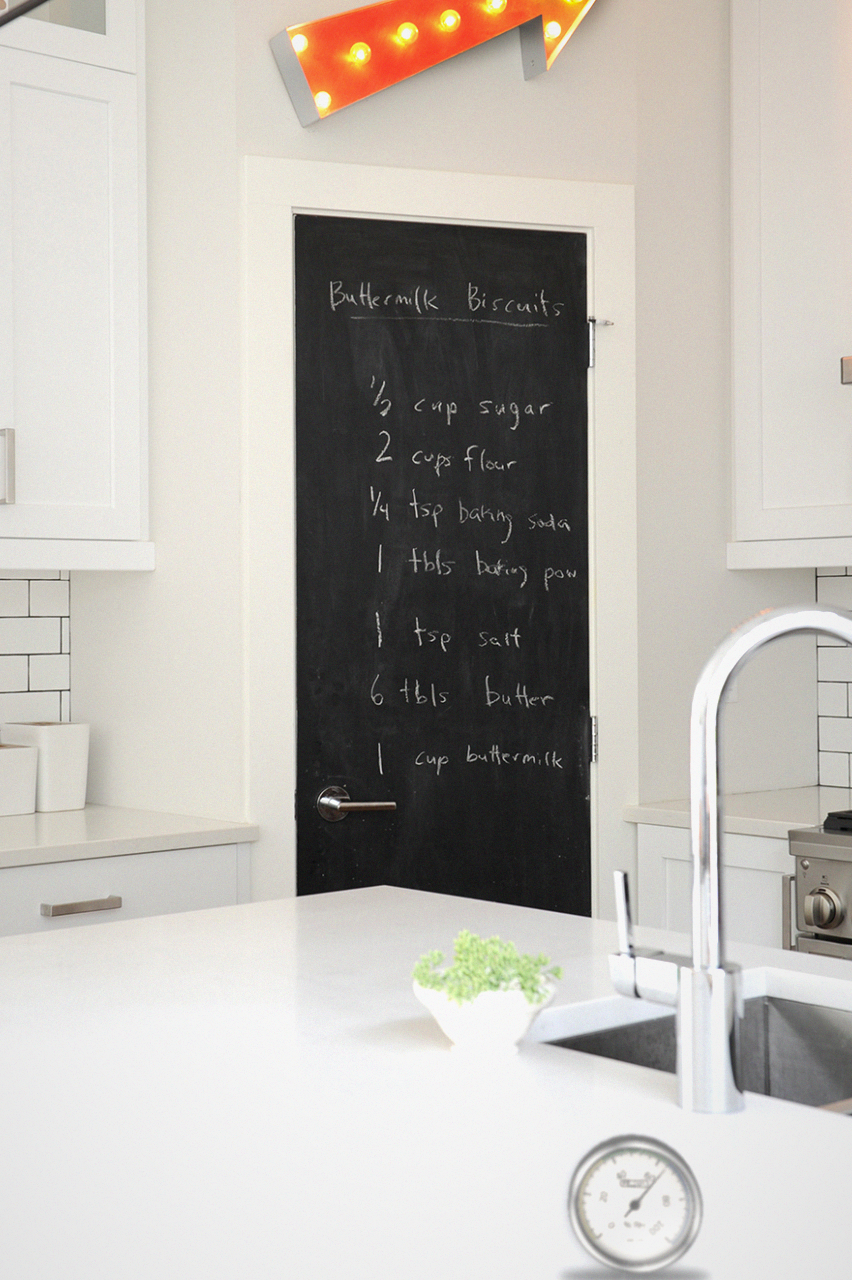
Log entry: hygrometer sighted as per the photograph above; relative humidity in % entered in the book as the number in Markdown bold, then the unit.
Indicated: **64** %
